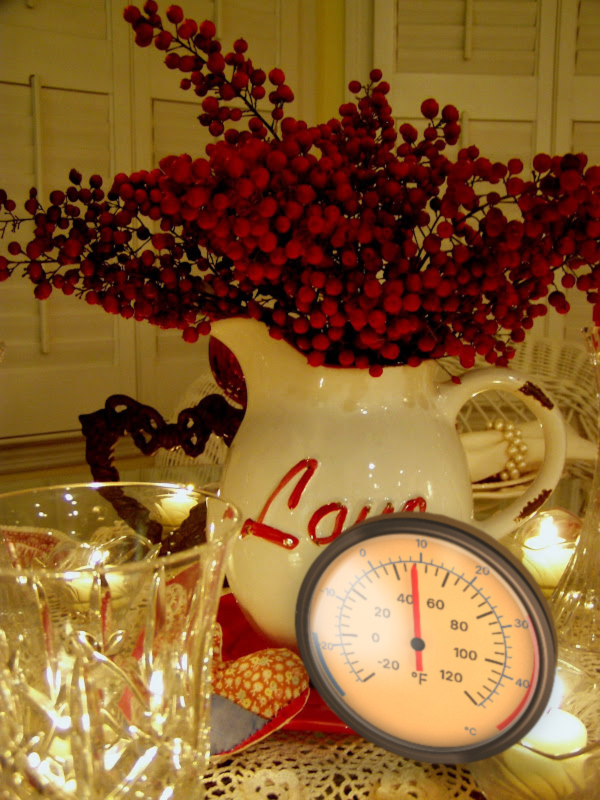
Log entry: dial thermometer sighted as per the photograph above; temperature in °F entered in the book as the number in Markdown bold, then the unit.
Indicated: **48** °F
